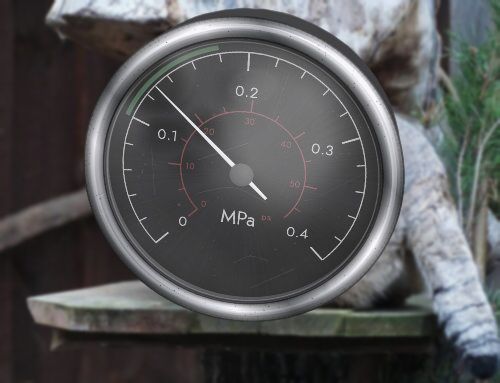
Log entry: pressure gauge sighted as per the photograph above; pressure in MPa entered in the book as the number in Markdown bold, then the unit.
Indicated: **0.13** MPa
